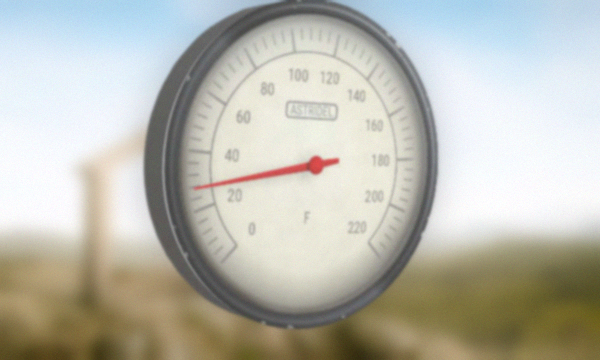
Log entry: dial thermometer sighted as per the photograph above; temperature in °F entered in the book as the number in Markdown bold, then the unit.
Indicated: **28** °F
